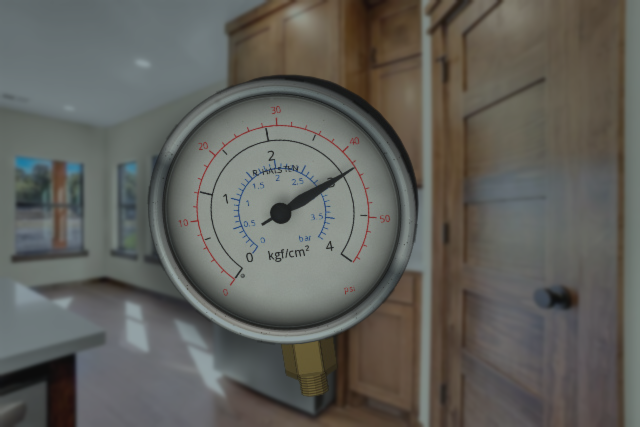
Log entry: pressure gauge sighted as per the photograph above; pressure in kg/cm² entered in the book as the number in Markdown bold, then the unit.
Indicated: **3** kg/cm²
